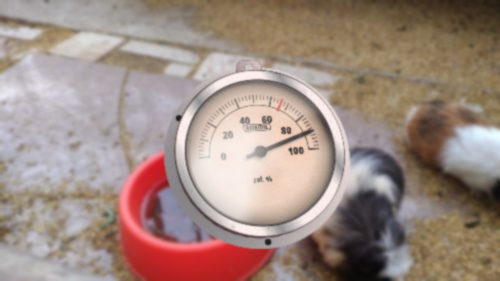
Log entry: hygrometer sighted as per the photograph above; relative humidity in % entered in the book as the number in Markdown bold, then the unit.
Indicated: **90** %
